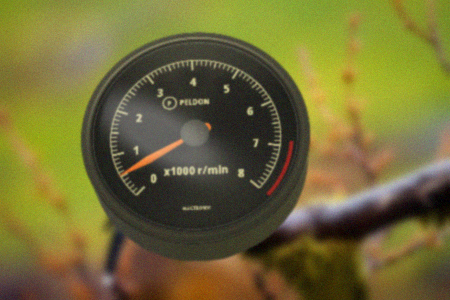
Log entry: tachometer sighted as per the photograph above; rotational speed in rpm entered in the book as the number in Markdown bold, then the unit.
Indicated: **500** rpm
